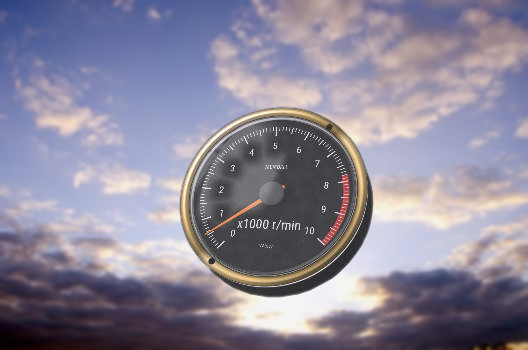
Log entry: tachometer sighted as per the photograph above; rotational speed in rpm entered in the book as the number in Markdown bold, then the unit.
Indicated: **500** rpm
